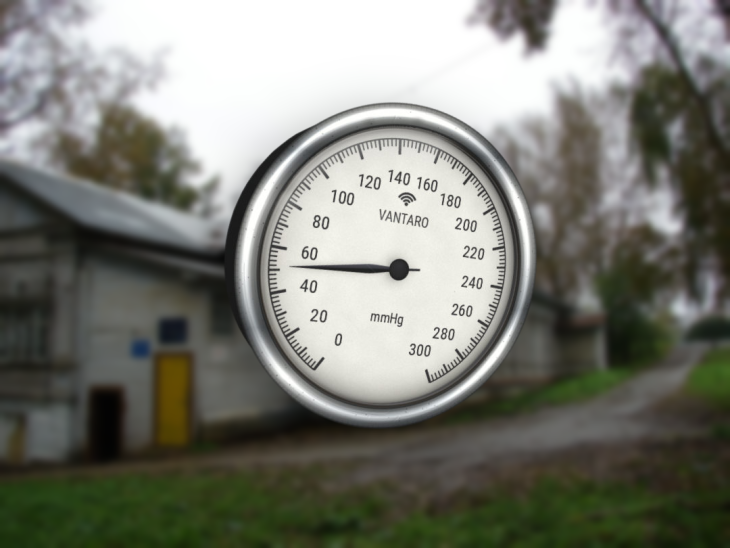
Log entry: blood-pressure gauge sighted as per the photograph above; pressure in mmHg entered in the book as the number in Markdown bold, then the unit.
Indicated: **52** mmHg
